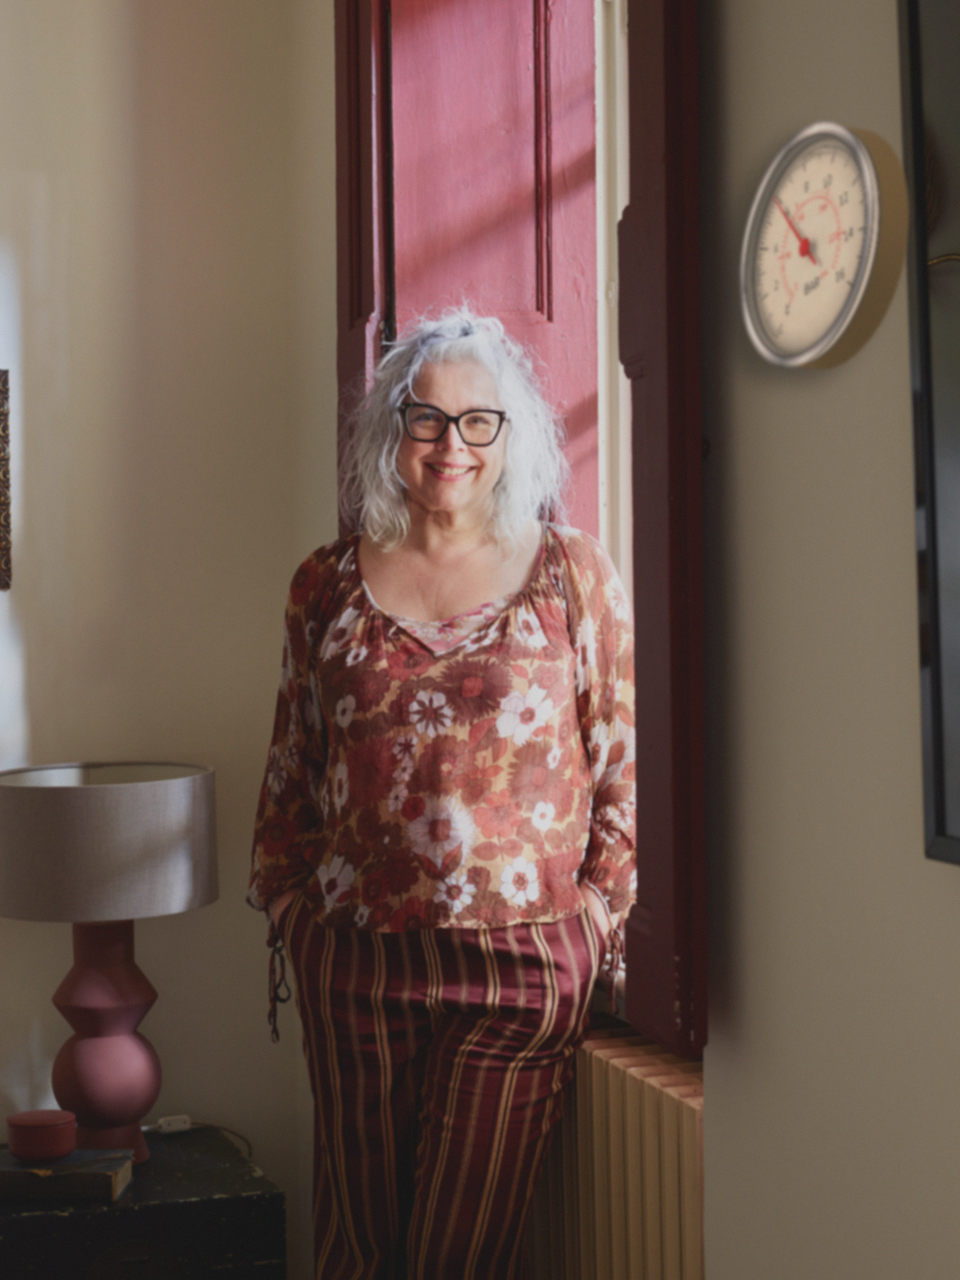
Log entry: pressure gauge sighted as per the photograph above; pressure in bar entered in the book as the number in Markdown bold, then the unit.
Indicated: **6** bar
